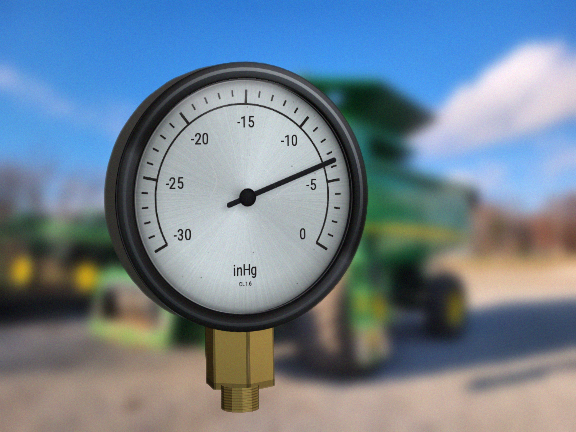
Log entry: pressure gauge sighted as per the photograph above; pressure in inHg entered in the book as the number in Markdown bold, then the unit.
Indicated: **-6.5** inHg
